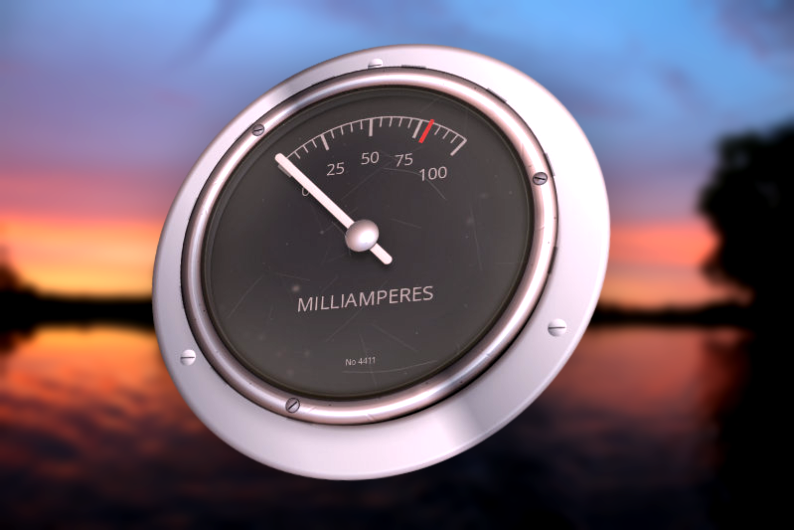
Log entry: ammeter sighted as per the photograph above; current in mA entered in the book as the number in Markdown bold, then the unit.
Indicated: **2.5** mA
